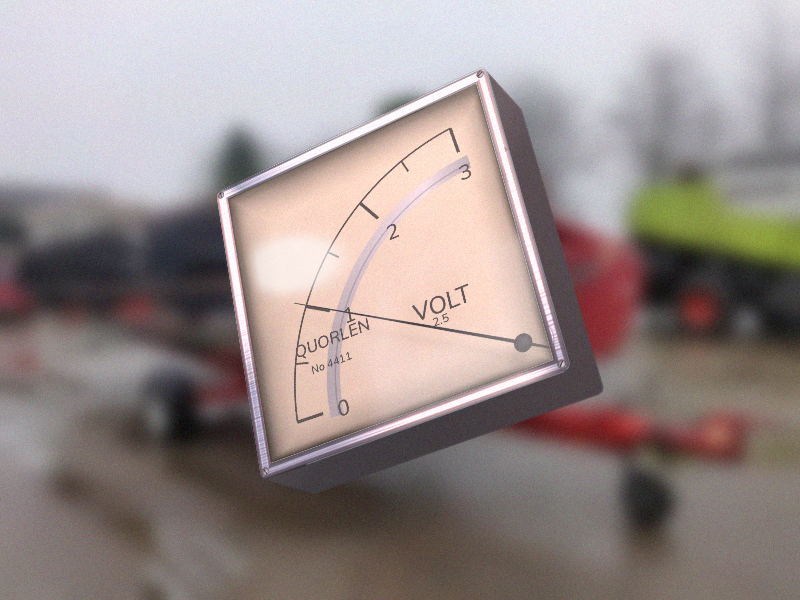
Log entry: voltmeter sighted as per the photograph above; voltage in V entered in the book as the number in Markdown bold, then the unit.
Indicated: **1** V
